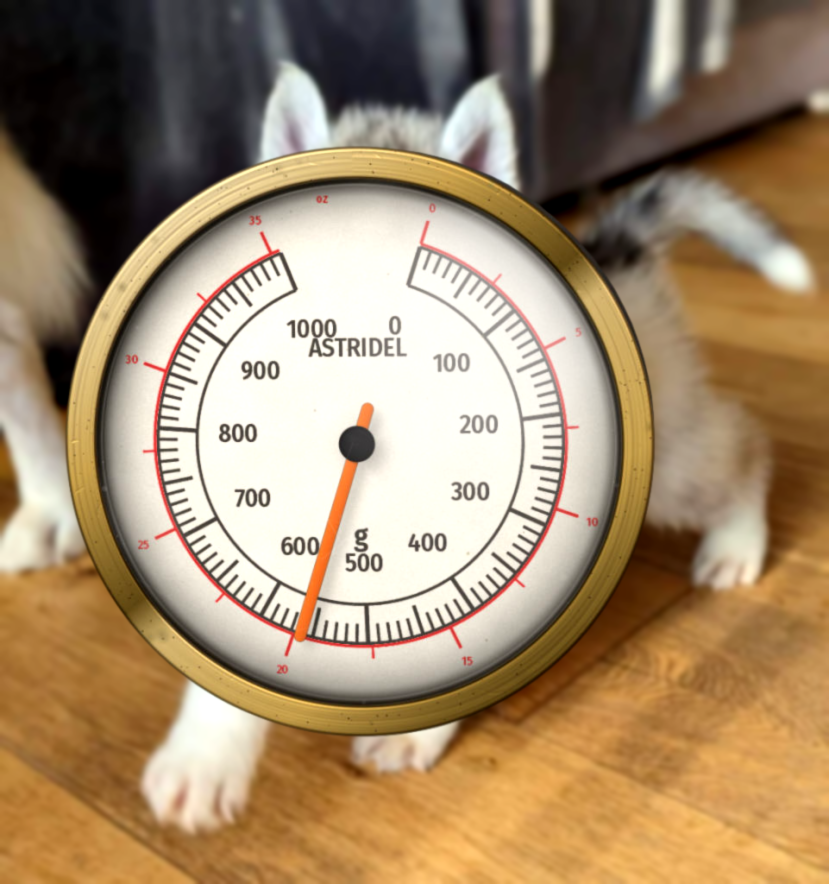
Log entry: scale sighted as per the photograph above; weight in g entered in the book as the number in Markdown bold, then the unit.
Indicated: **560** g
